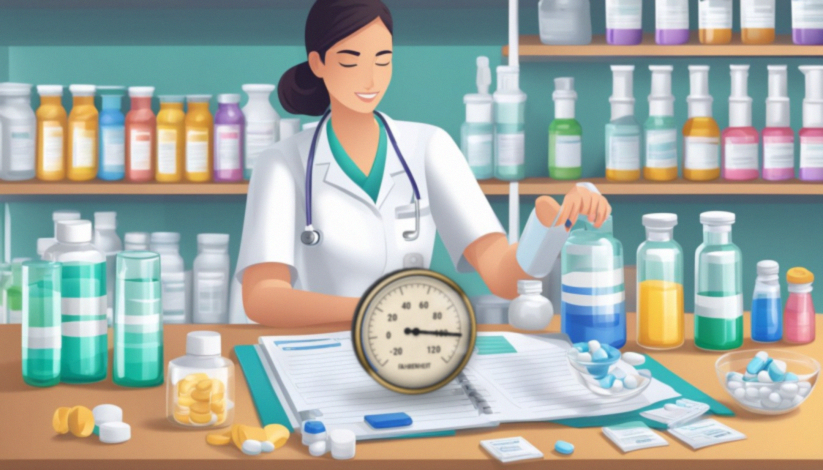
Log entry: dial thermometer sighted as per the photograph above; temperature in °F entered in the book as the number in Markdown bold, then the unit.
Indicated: **100** °F
